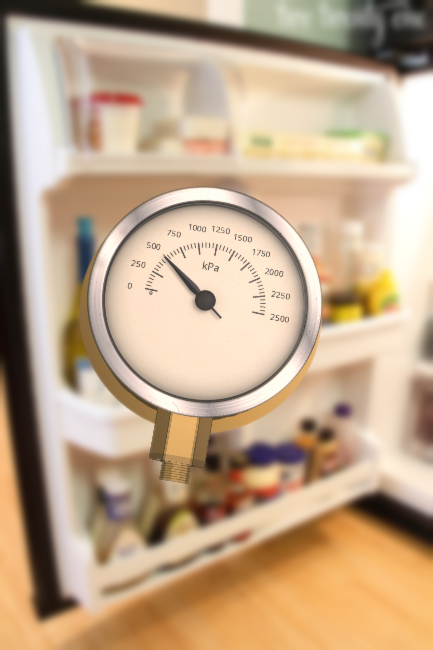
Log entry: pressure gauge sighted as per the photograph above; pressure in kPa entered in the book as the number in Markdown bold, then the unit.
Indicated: **500** kPa
